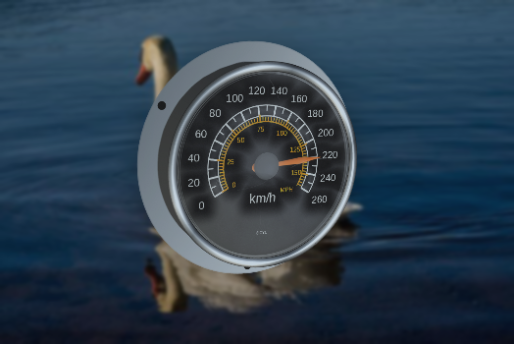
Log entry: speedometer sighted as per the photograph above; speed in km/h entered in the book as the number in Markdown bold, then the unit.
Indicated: **220** km/h
